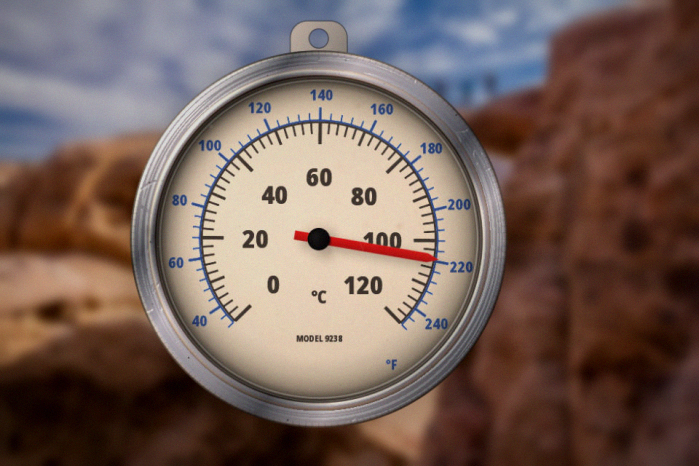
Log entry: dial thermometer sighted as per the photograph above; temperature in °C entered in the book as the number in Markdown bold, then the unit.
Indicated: **104** °C
